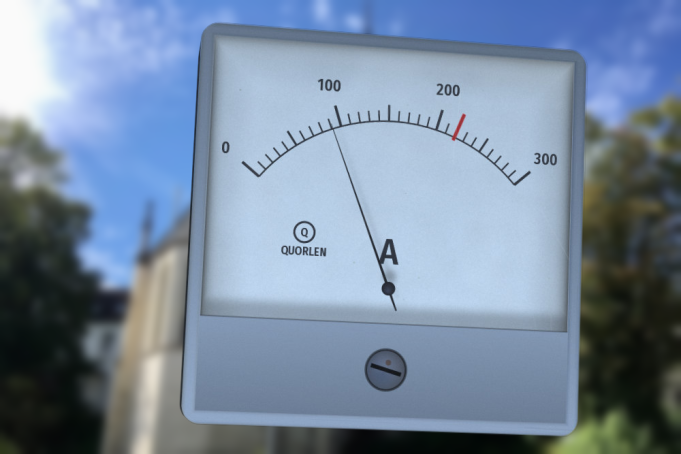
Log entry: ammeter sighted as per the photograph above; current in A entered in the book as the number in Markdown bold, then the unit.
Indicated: **90** A
